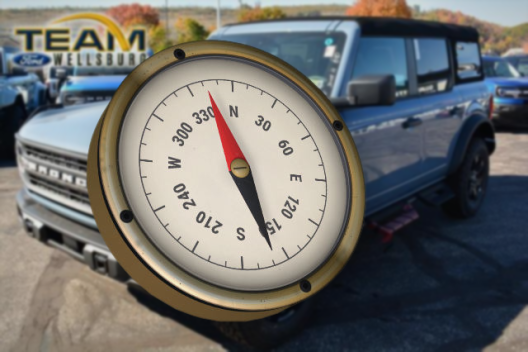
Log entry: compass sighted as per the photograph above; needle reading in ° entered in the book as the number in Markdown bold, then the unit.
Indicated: **340** °
